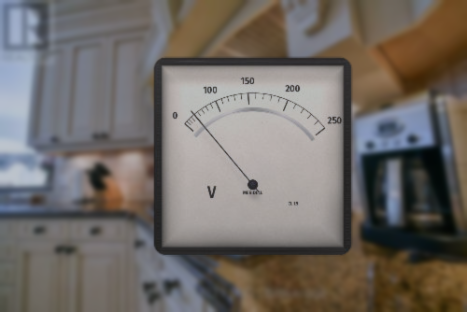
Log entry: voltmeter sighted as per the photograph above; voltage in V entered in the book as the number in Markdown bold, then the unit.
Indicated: **50** V
